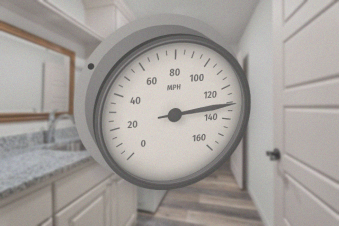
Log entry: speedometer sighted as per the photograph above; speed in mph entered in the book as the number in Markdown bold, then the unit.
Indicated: **130** mph
